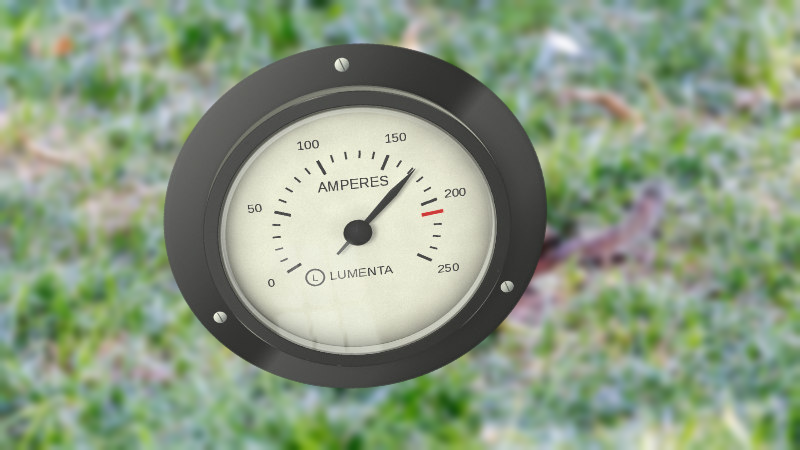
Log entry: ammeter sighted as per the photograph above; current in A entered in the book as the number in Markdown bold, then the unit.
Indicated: **170** A
